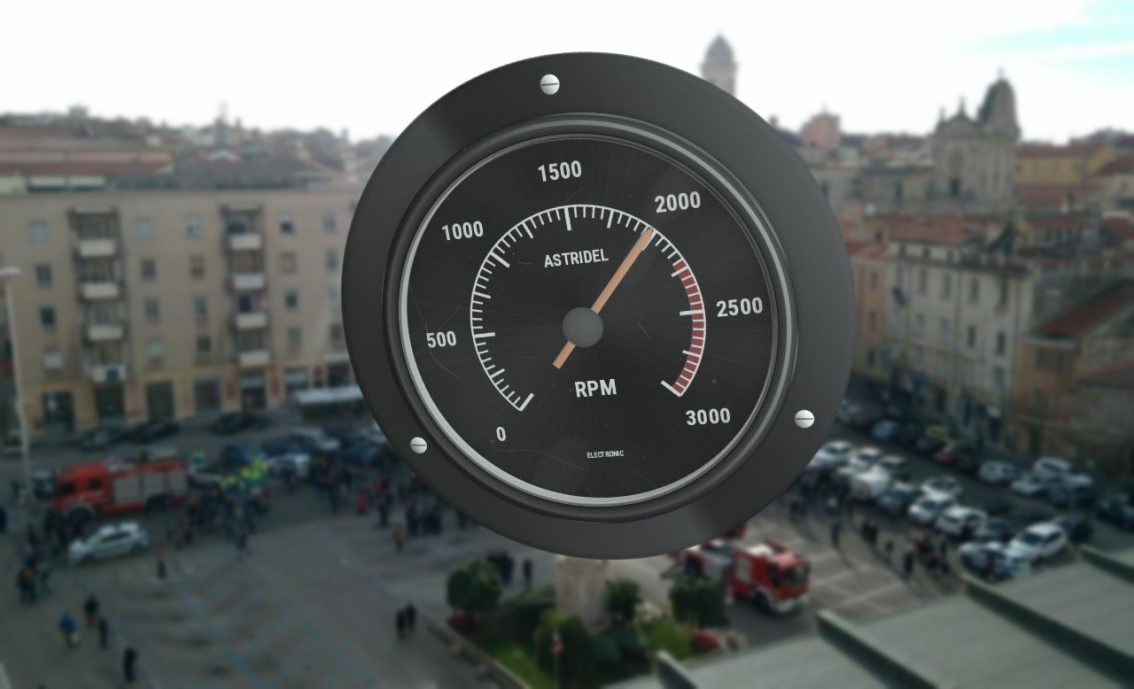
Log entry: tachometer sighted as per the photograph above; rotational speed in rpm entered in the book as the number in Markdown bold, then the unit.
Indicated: **1975** rpm
